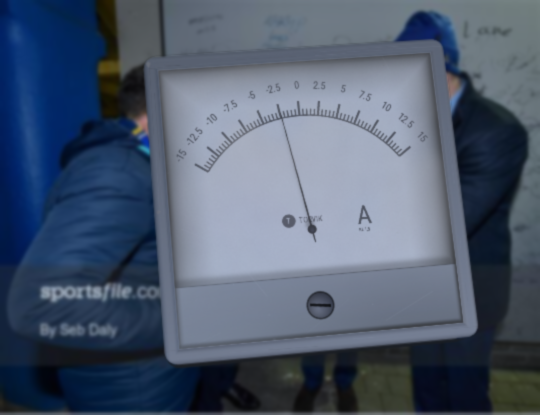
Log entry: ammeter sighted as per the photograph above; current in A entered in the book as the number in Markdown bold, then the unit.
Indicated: **-2.5** A
